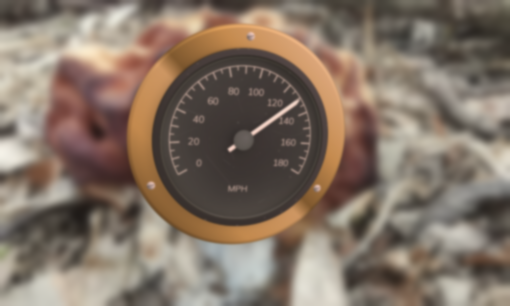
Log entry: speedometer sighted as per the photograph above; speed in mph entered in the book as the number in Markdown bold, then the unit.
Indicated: **130** mph
